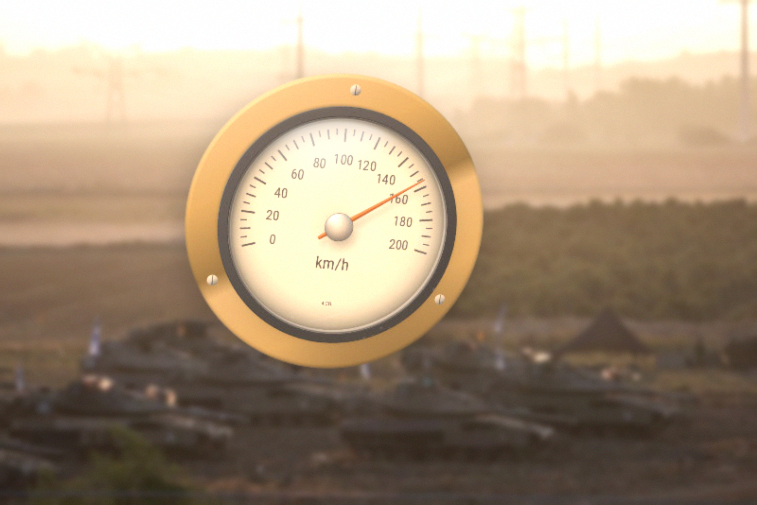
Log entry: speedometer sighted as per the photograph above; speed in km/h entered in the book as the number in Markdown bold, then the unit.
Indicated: **155** km/h
